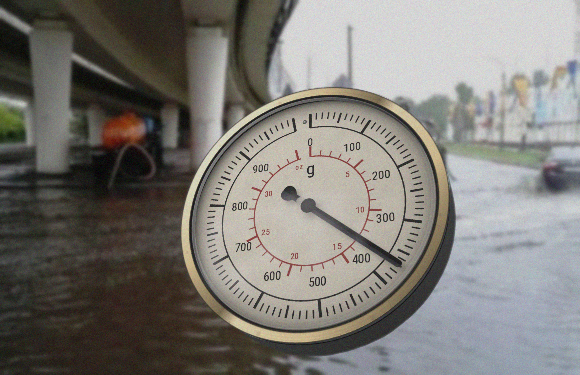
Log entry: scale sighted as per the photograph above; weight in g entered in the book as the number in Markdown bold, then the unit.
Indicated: **370** g
